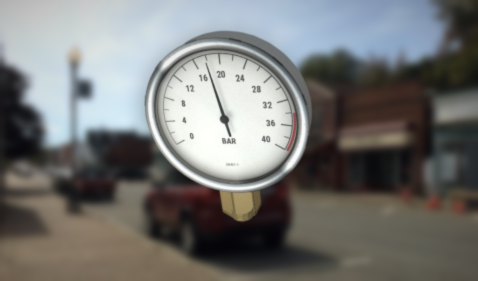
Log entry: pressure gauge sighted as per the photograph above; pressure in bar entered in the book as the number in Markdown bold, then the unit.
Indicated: **18** bar
